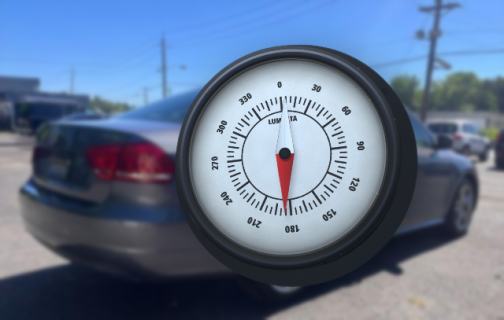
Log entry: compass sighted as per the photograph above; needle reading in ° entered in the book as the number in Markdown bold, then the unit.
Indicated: **185** °
